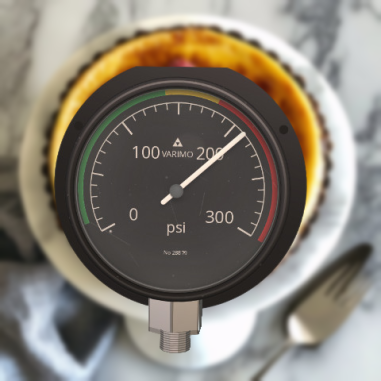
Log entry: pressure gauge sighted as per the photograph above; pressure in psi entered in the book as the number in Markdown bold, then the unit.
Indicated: **210** psi
